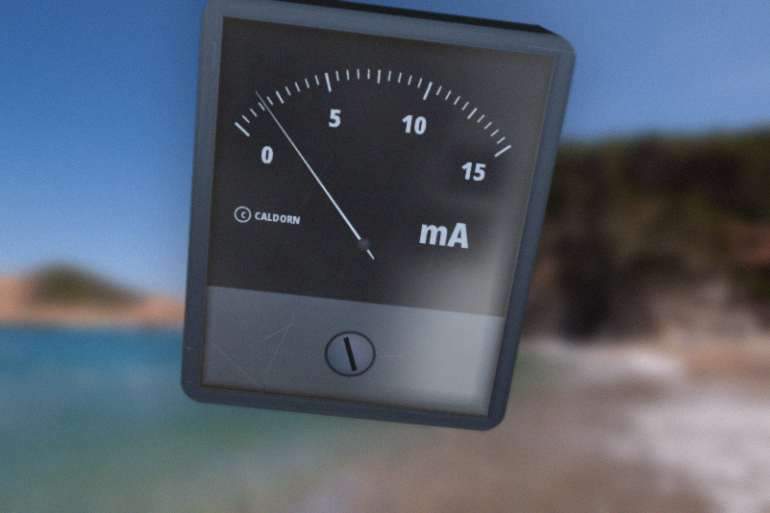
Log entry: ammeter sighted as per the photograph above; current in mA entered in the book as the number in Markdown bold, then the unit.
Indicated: **1.75** mA
